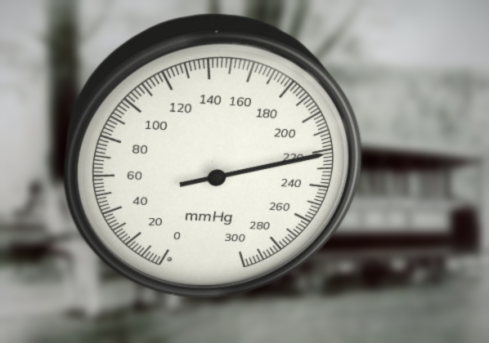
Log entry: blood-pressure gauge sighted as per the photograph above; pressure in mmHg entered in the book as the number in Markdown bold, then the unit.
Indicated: **220** mmHg
